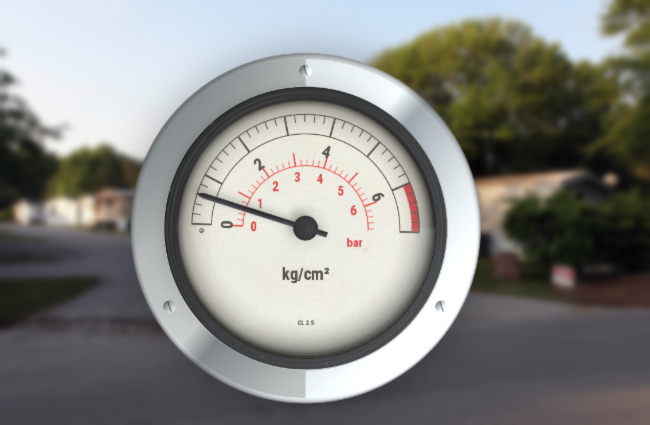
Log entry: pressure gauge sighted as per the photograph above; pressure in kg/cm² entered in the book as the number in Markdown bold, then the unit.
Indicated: **0.6** kg/cm²
